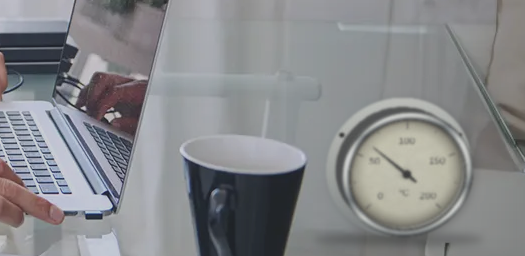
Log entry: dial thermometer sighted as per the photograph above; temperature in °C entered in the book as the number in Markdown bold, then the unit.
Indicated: **62.5** °C
